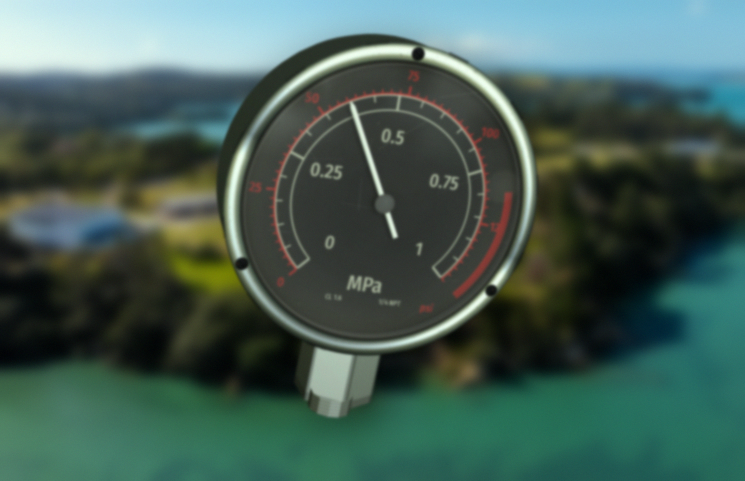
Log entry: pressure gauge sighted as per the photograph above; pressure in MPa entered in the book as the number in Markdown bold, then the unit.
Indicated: **0.4** MPa
